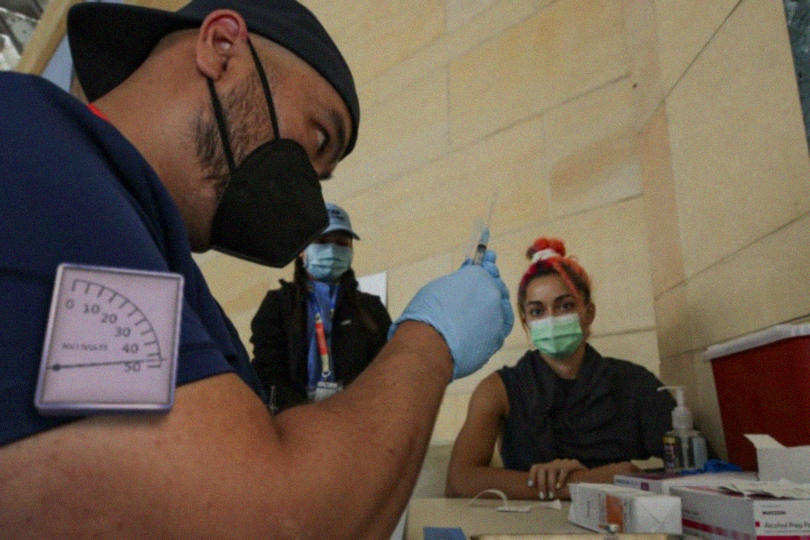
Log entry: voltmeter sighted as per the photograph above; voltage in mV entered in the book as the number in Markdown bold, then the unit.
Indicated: **47.5** mV
